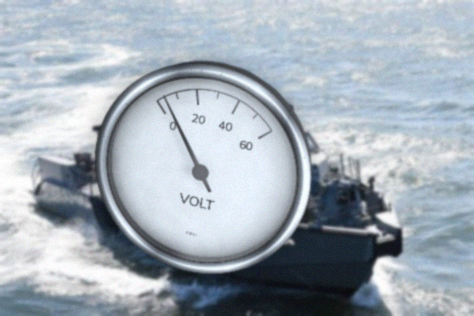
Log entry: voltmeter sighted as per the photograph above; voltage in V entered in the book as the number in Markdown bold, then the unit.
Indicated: **5** V
